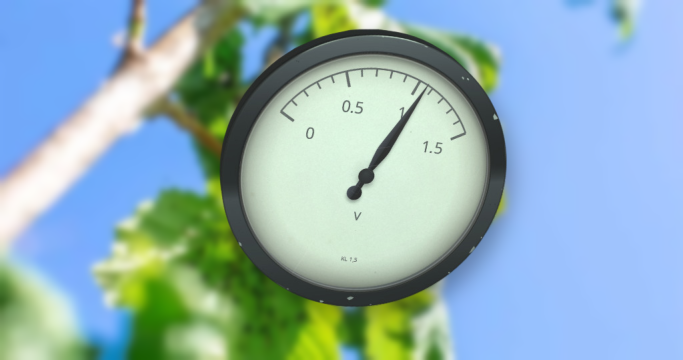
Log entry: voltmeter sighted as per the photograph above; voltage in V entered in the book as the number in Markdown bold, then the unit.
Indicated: **1.05** V
